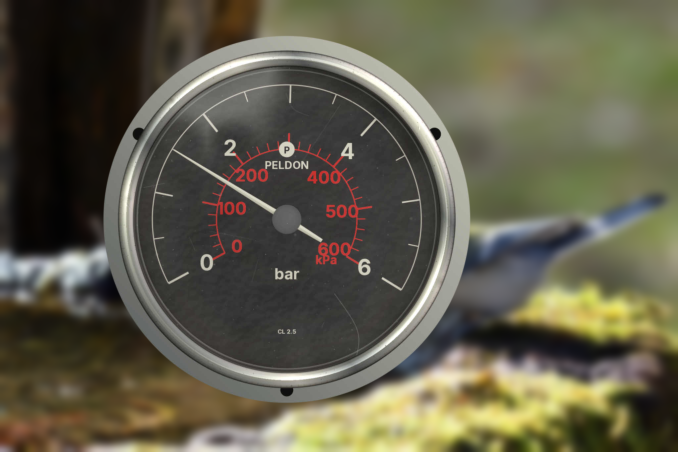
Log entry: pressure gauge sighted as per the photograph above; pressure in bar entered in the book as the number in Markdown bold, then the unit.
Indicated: **1.5** bar
